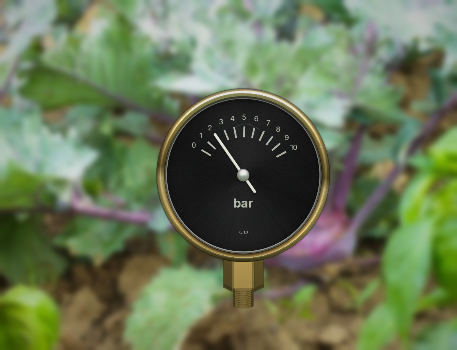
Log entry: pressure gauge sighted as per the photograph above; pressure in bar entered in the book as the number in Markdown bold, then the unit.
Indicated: **2** bar
